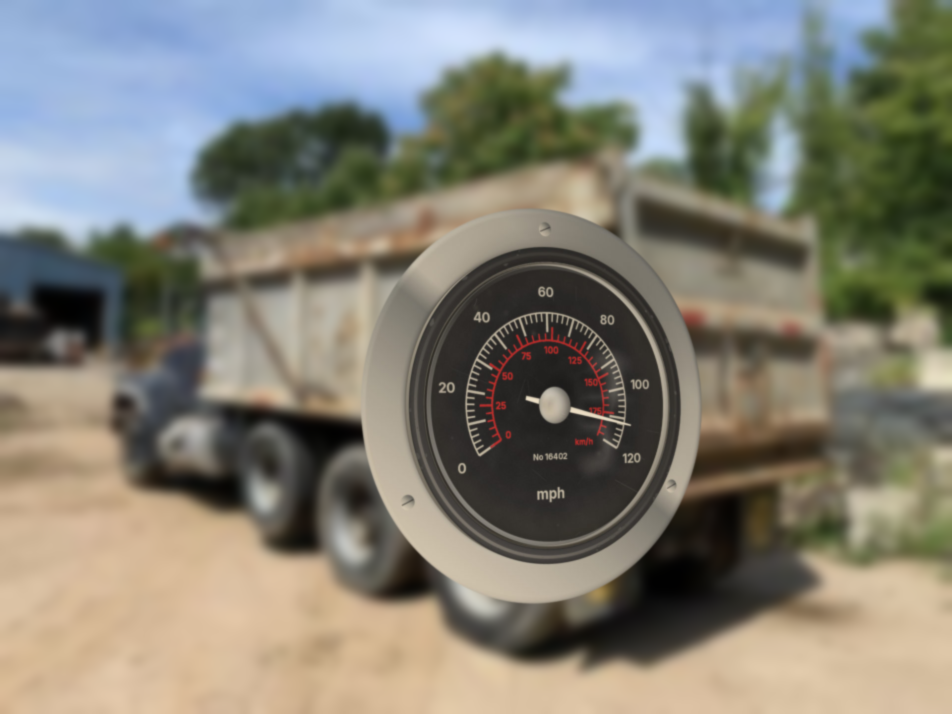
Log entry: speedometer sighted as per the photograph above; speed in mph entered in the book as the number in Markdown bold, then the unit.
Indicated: **112** mph
